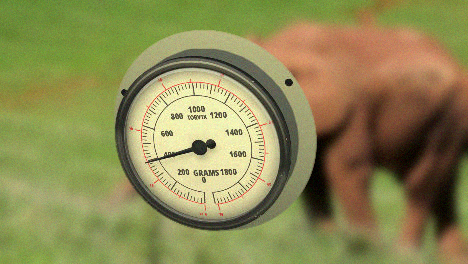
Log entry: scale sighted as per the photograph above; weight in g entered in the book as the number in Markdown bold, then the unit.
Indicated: **400** g
